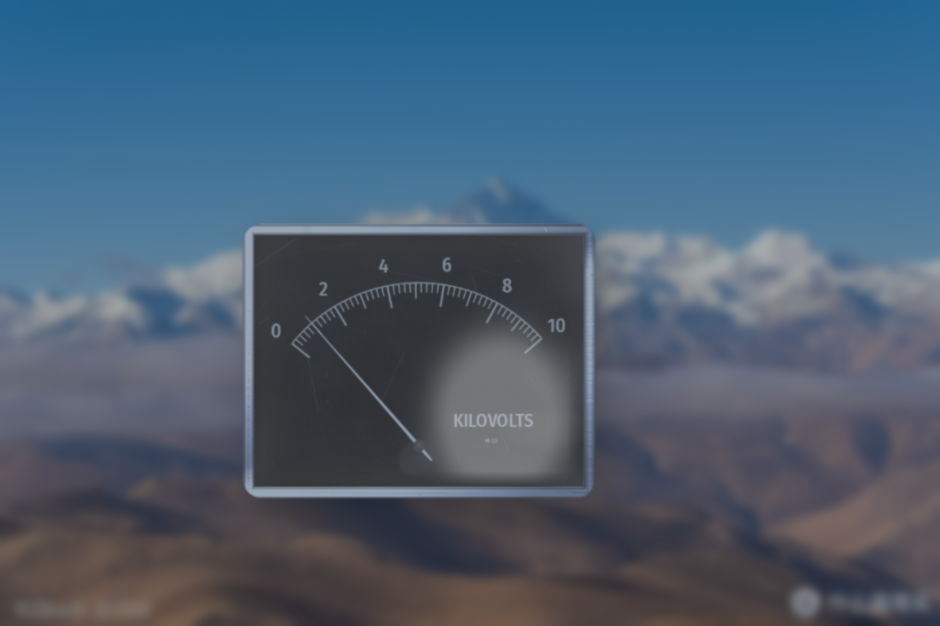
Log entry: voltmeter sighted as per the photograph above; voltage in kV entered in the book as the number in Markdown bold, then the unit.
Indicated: **1** kV
